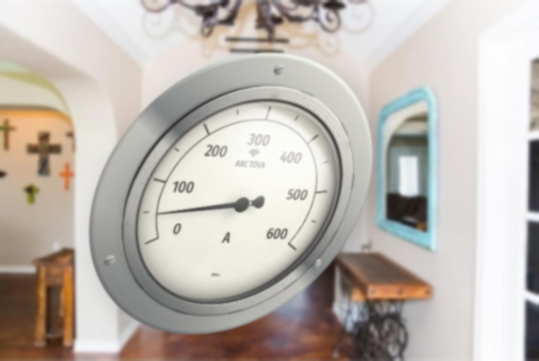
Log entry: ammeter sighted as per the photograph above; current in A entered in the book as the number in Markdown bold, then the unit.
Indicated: **50** A
